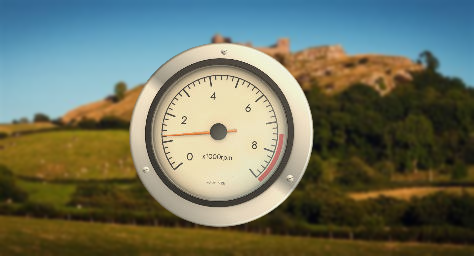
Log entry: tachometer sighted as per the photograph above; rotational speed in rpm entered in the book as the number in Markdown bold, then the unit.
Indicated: **1200** rpm
